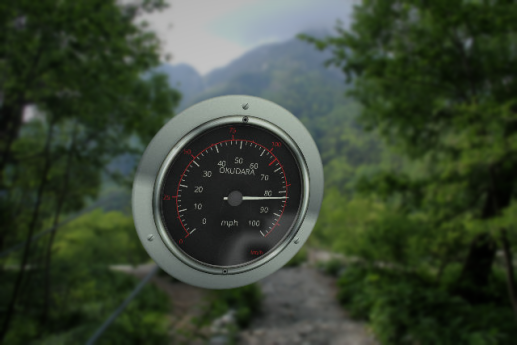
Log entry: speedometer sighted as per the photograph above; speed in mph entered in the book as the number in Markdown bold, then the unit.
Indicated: **82** mph
